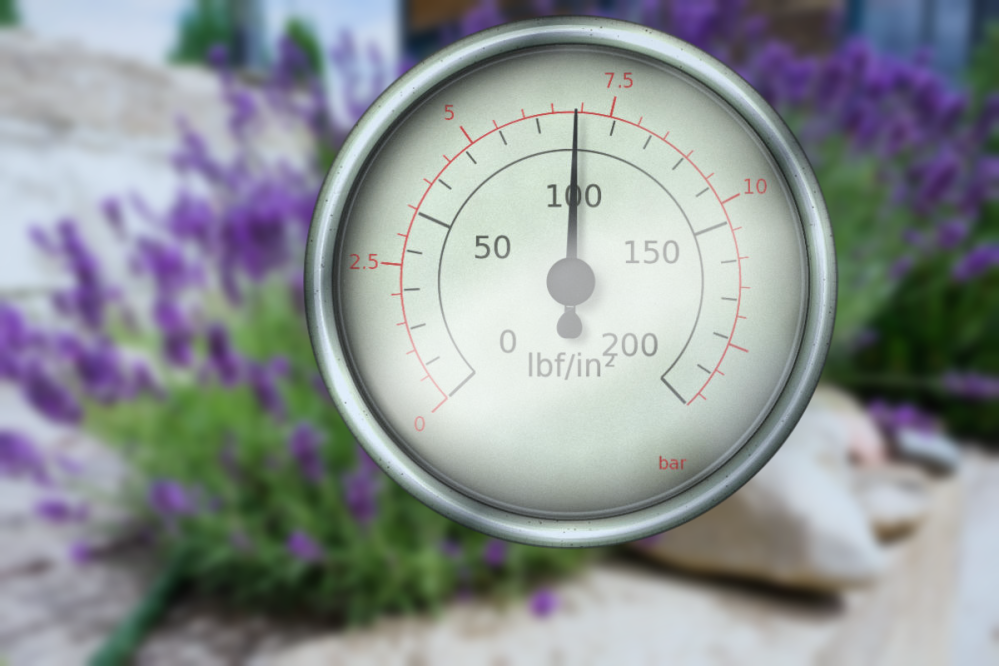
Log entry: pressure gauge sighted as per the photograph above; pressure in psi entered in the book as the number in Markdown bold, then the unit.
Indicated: **100** psi
